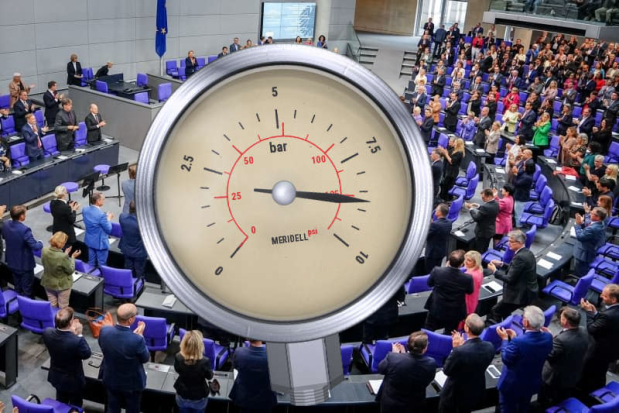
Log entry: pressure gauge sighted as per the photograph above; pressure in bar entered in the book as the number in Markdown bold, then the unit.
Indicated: **8.75** bar
